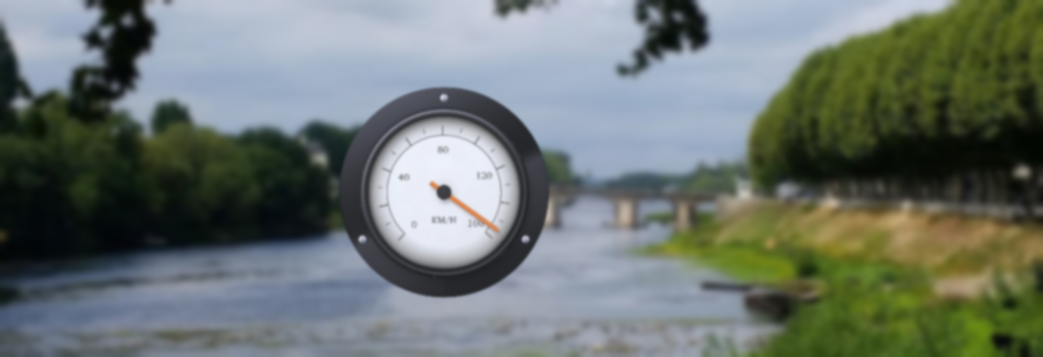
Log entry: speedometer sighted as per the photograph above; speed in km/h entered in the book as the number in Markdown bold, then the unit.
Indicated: **155** km/h
